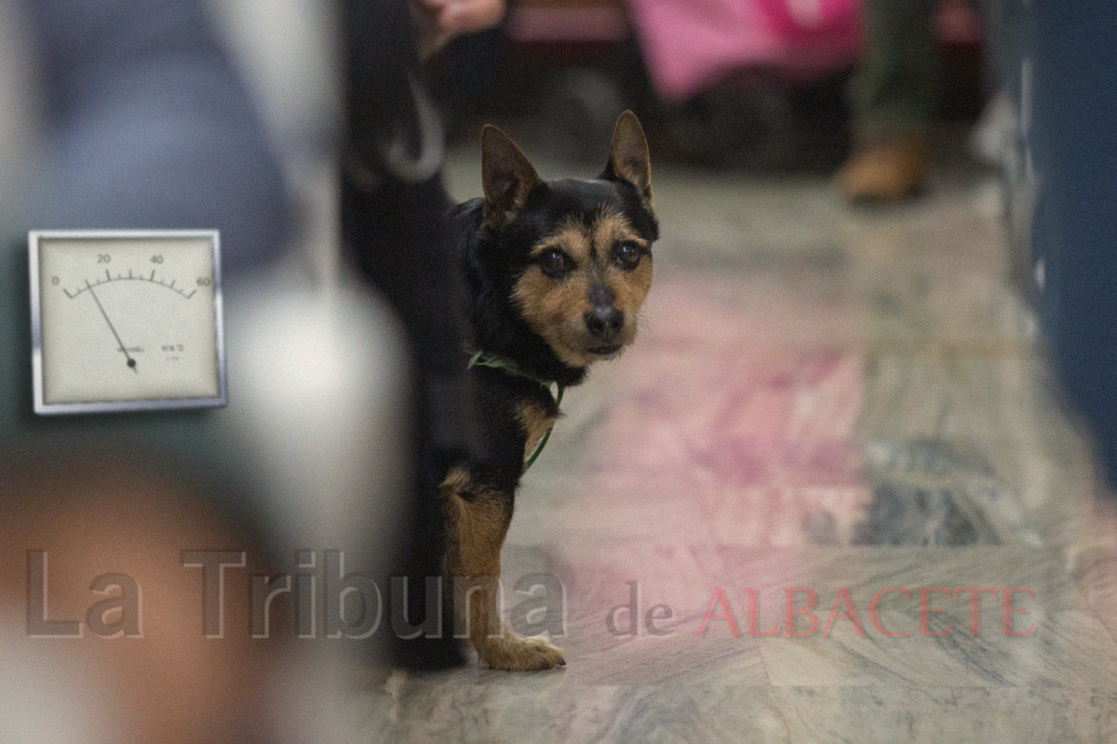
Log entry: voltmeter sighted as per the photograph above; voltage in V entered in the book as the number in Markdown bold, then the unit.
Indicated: **10** V
